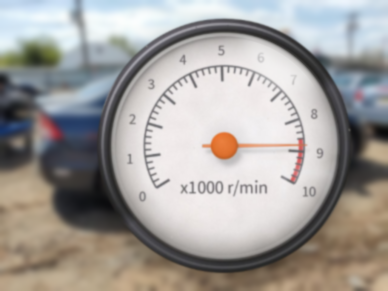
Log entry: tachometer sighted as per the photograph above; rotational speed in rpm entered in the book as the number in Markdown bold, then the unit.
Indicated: **8800** rpm
